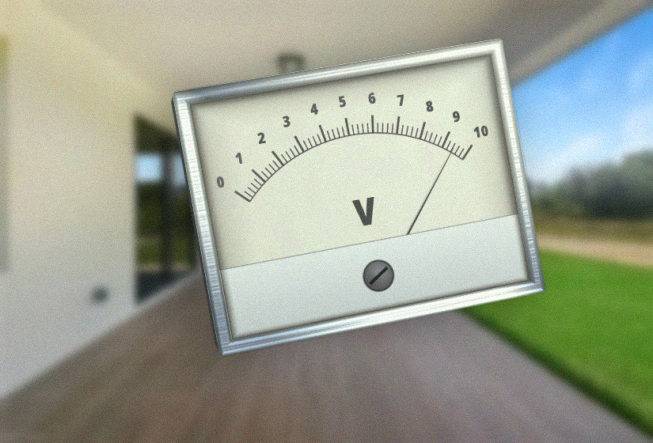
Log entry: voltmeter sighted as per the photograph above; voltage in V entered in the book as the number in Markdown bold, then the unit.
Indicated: **9.4** V
